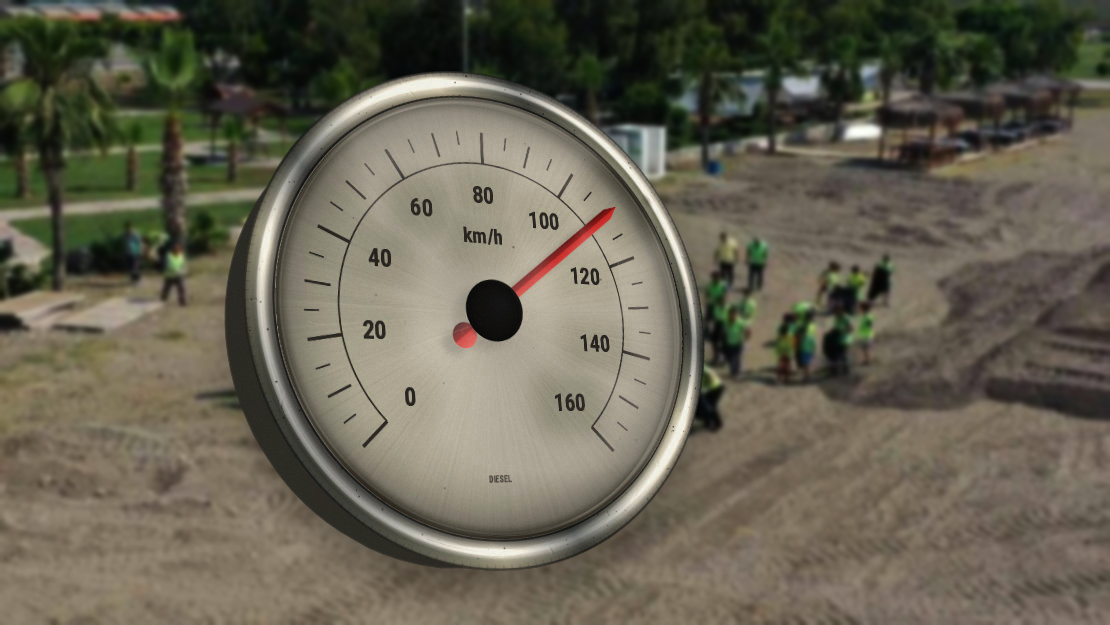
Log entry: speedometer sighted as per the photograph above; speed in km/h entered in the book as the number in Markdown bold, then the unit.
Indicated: **110** km/h
